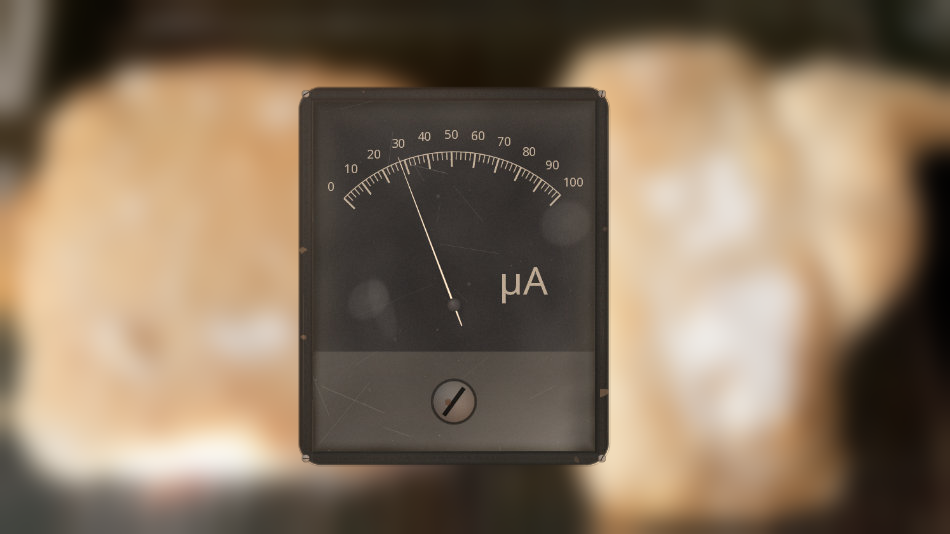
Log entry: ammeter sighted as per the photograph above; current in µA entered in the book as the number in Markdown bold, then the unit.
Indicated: **28** µA
